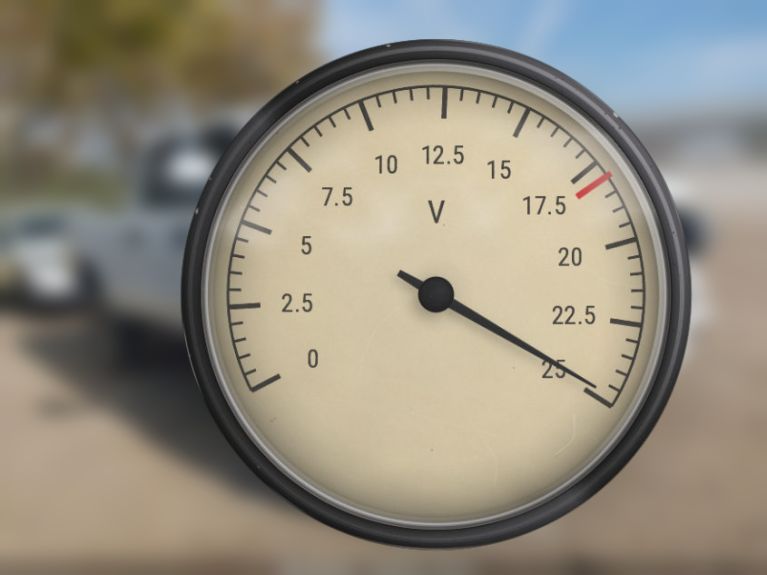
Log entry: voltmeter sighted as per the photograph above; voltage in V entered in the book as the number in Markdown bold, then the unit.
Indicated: **24.75** V
